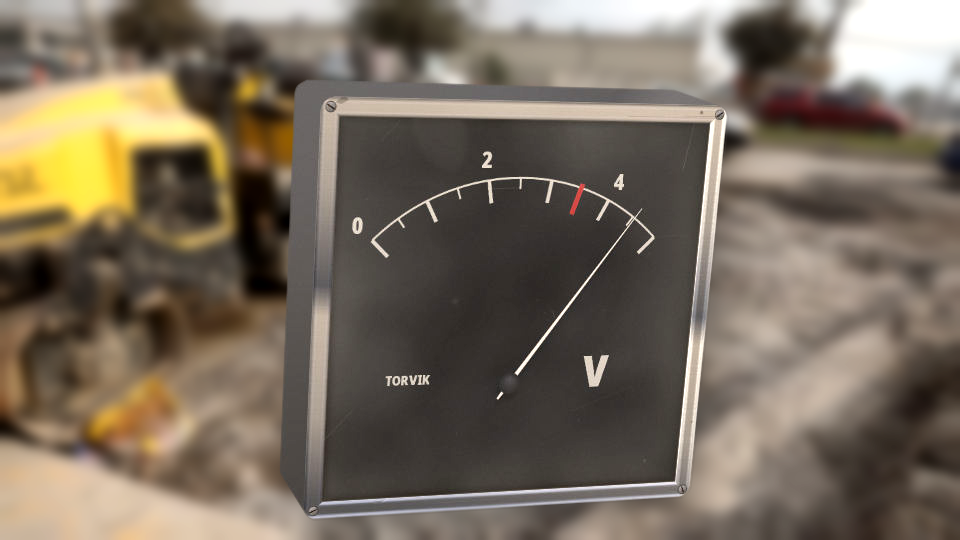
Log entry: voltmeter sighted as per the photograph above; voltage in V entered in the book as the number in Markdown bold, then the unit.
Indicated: **4.5** V
